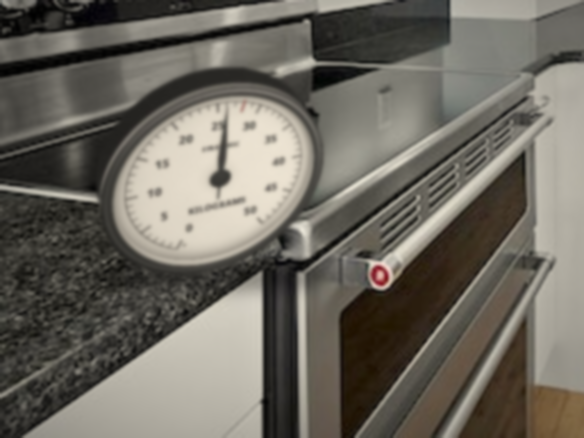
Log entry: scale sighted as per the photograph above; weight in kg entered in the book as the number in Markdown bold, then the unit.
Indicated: **26** kg
